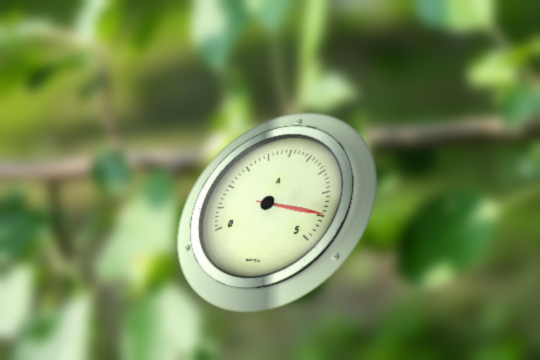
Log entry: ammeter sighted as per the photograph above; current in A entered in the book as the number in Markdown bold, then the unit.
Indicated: **4.5** A
